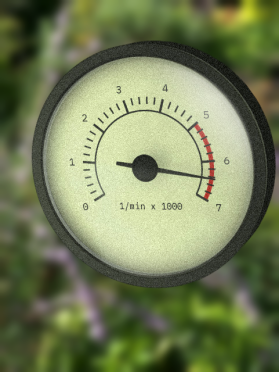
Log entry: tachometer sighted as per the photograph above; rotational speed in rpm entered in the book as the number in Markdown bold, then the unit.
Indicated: **6400** rpm
